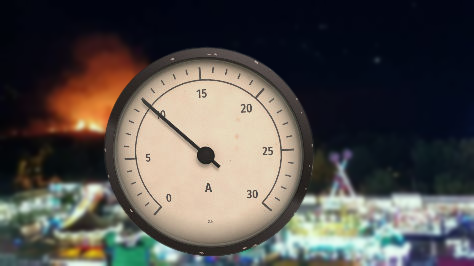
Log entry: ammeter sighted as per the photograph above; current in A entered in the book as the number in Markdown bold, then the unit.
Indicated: **10** A
